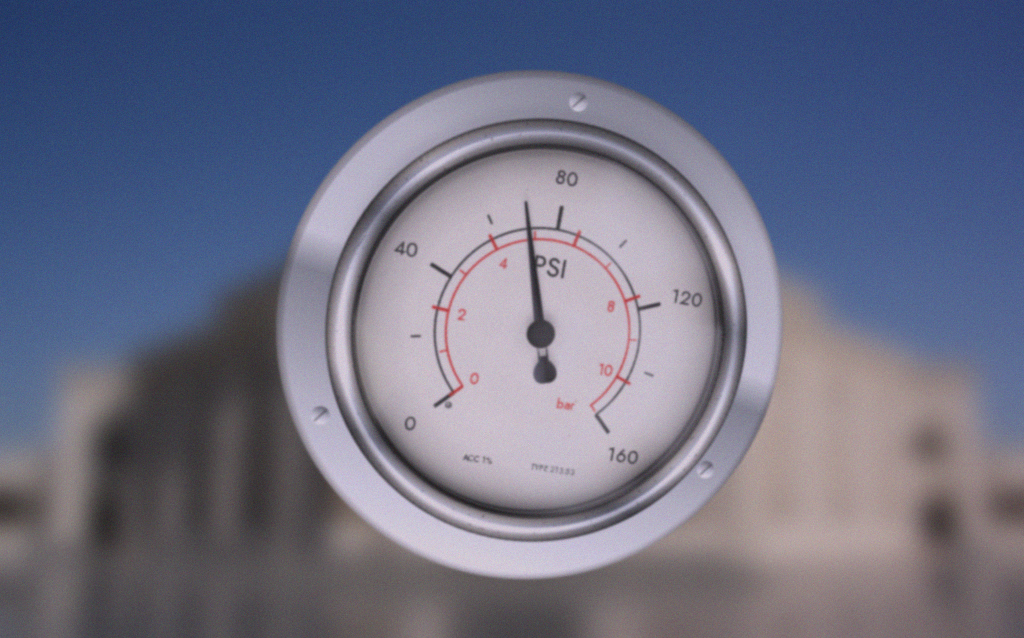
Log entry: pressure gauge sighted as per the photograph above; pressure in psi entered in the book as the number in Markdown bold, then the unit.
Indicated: **70** psi
